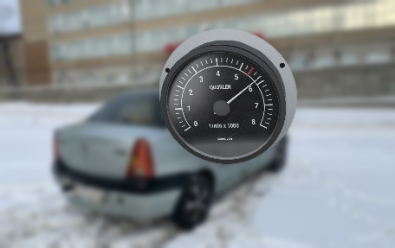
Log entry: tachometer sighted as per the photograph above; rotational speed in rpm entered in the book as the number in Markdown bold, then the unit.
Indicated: **5800** rpm
